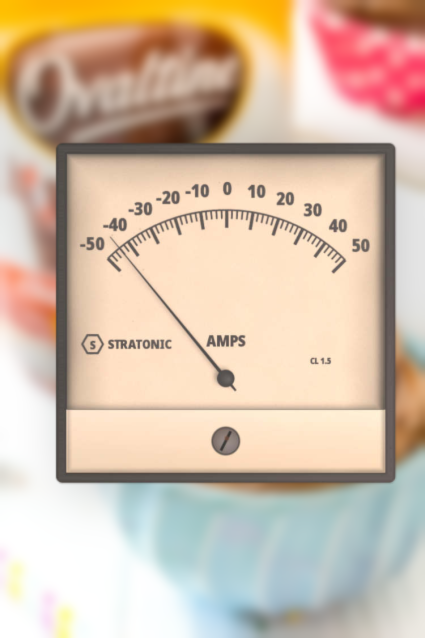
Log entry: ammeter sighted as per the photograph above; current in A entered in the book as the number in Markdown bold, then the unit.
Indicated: **-44** A
